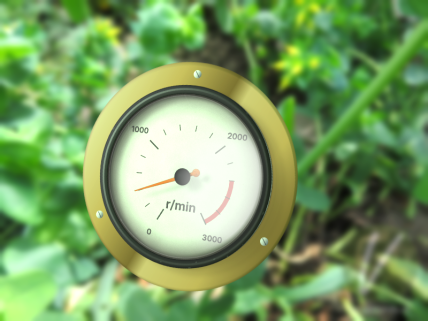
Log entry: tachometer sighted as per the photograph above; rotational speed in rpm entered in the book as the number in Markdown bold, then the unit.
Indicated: **400** rpm
